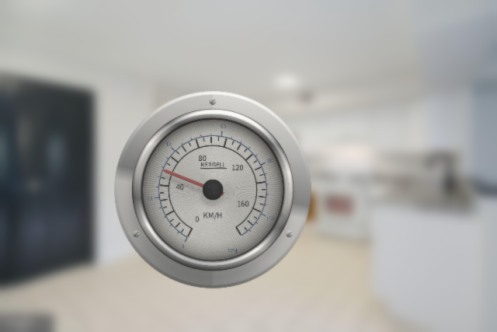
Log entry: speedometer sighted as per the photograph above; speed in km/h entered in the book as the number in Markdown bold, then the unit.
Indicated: **50** km/h
